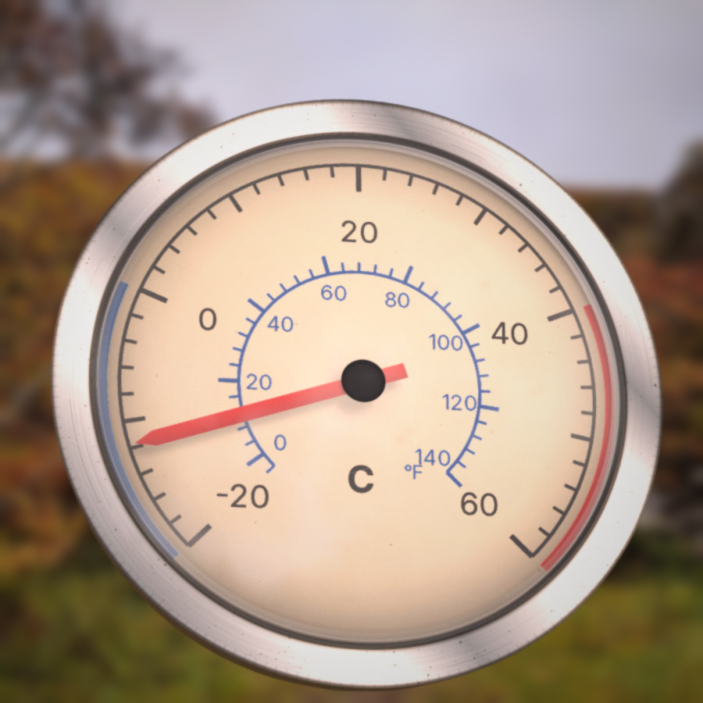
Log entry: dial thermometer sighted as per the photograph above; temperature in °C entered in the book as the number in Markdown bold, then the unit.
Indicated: **-12** °C
